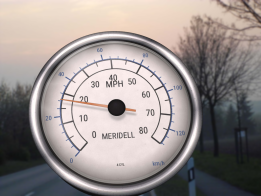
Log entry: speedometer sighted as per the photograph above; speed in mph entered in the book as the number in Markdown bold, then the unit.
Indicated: **17.5** mph
